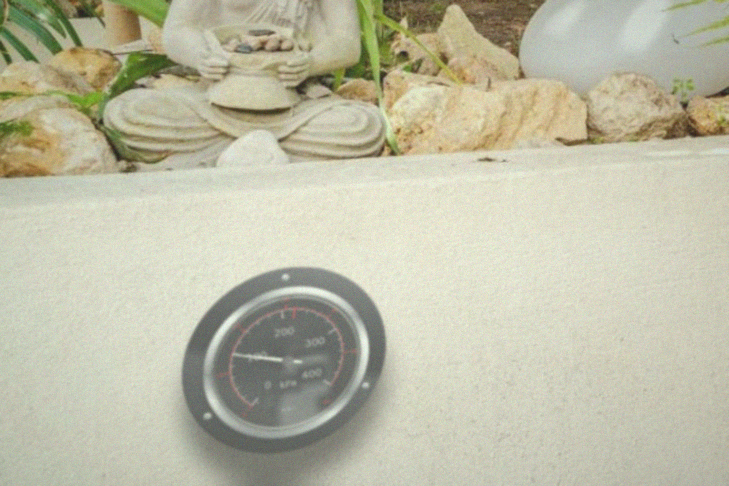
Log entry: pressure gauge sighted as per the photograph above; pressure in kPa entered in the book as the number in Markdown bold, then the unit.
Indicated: **100** kPa
